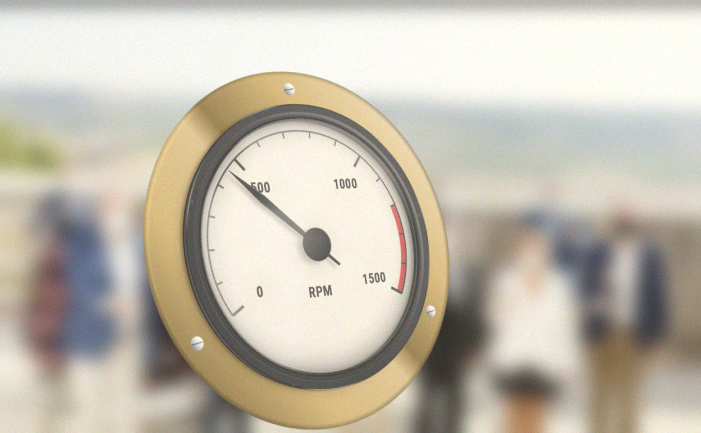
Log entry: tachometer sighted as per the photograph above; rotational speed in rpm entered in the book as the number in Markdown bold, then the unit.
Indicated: **450** rpm
